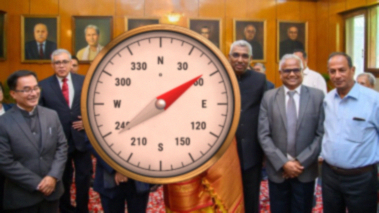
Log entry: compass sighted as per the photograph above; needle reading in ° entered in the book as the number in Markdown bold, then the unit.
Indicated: **55** °
